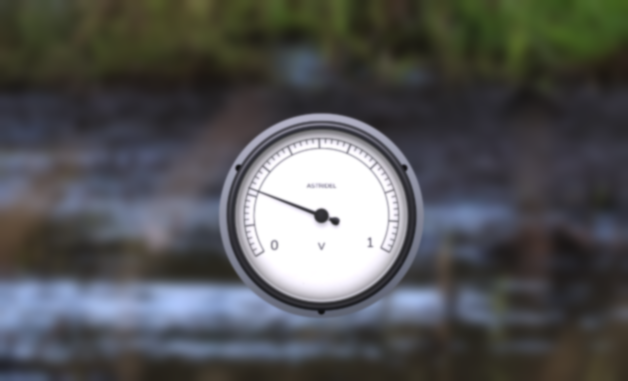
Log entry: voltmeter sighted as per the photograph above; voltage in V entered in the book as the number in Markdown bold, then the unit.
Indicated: **0.22** V
